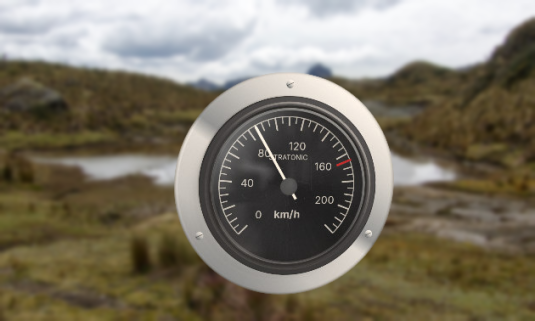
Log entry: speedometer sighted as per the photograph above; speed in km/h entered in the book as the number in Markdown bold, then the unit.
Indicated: **85** km/h
